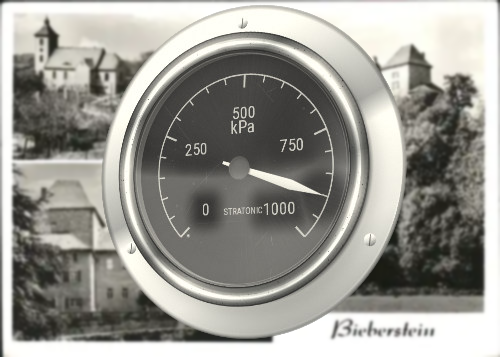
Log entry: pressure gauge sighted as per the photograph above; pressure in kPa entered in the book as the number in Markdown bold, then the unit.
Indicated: **900** kPa
